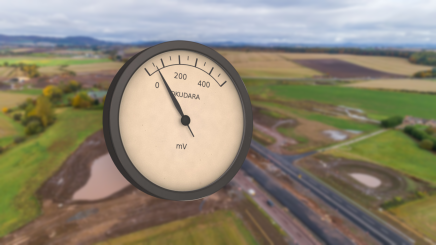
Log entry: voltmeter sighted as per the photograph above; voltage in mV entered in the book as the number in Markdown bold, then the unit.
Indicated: **50** mV
